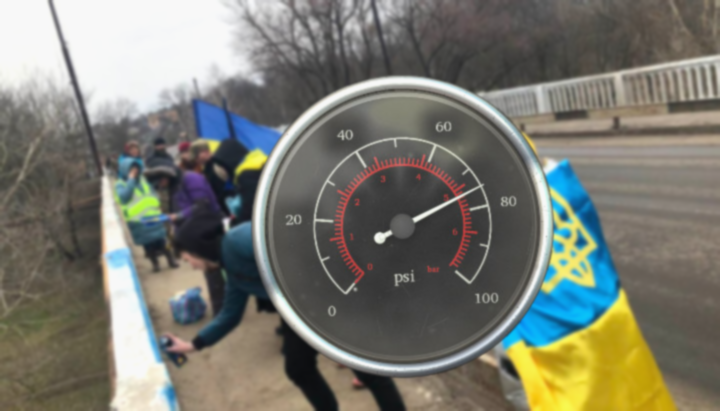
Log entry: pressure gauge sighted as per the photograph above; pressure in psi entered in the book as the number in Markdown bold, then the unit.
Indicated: **75** psi
